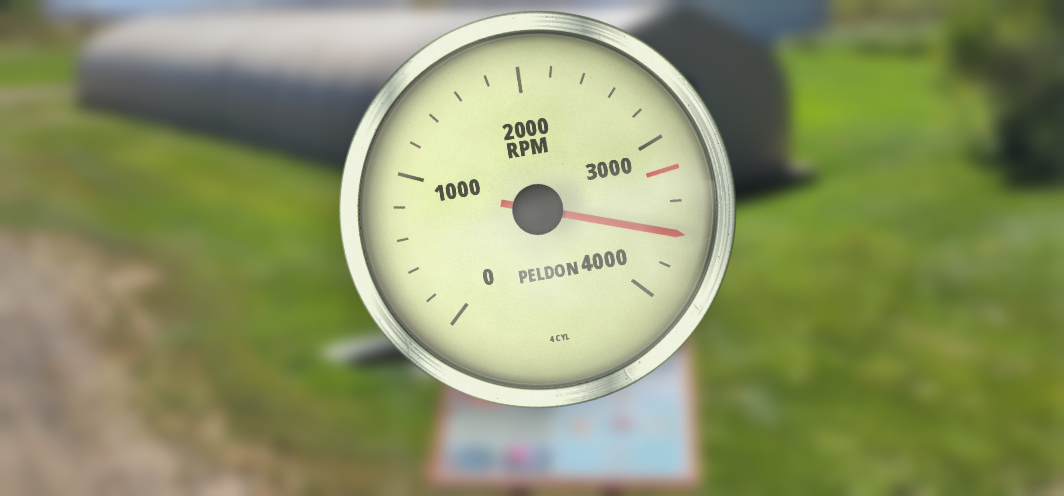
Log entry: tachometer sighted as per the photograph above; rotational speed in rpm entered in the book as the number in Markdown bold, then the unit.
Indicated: **3600** rpm
